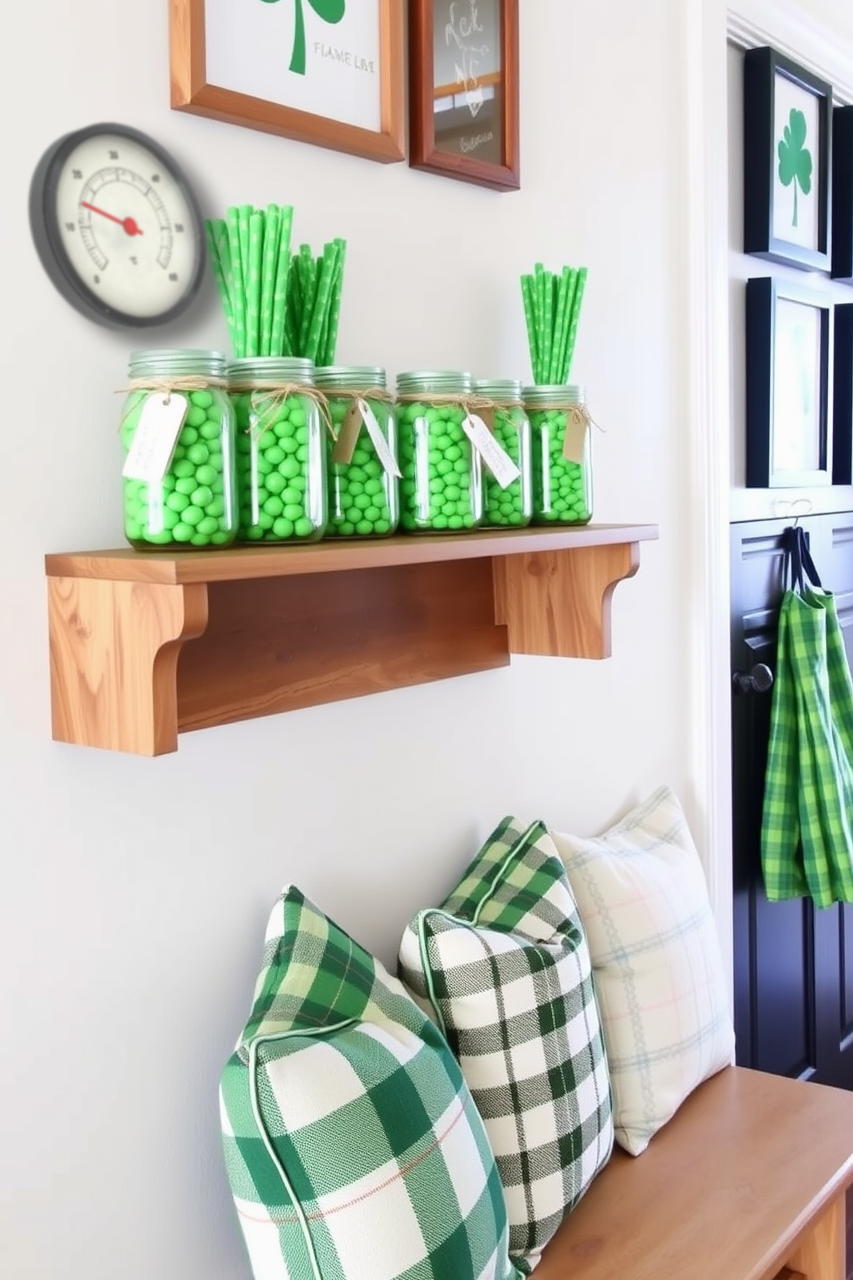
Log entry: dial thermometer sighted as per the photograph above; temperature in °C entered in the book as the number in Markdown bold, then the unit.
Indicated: **15** °C
